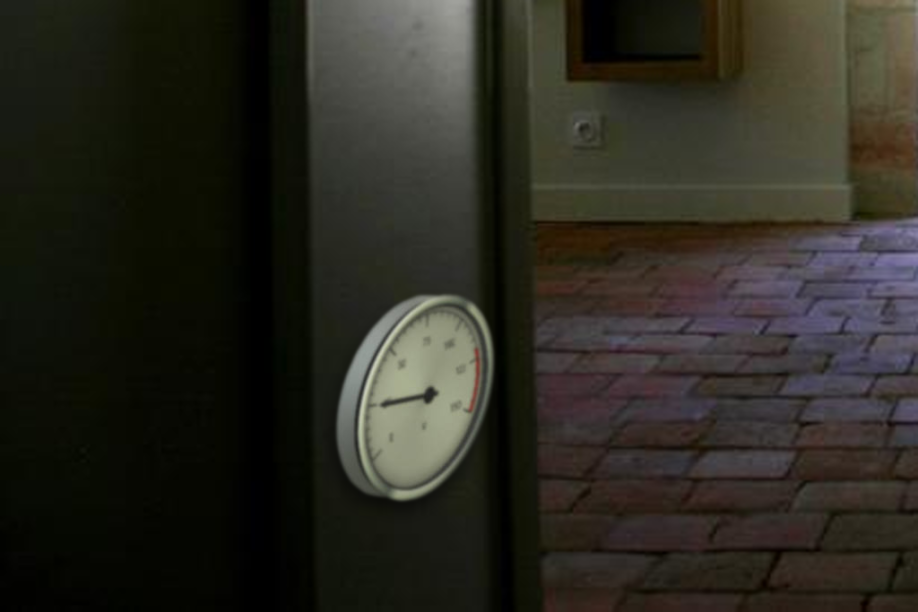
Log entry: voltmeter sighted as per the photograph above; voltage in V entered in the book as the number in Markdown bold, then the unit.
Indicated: **25** V
